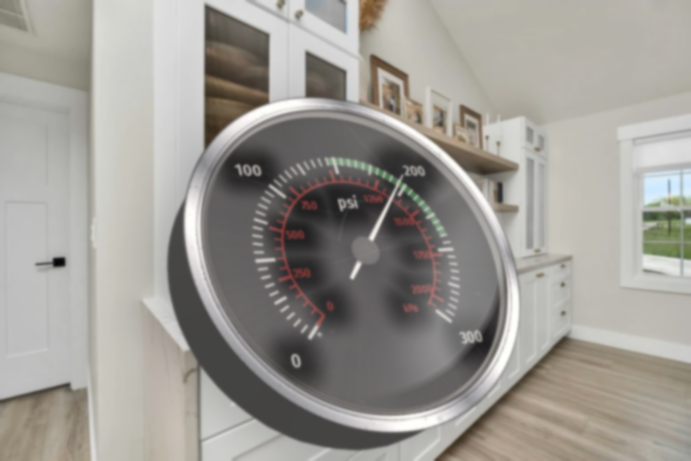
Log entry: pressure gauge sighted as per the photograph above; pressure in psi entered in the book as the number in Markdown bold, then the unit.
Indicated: **195** psi
